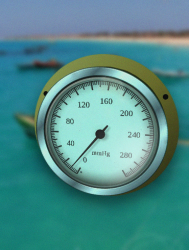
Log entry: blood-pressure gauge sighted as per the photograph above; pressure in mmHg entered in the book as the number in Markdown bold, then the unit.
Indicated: **10** mmHg
